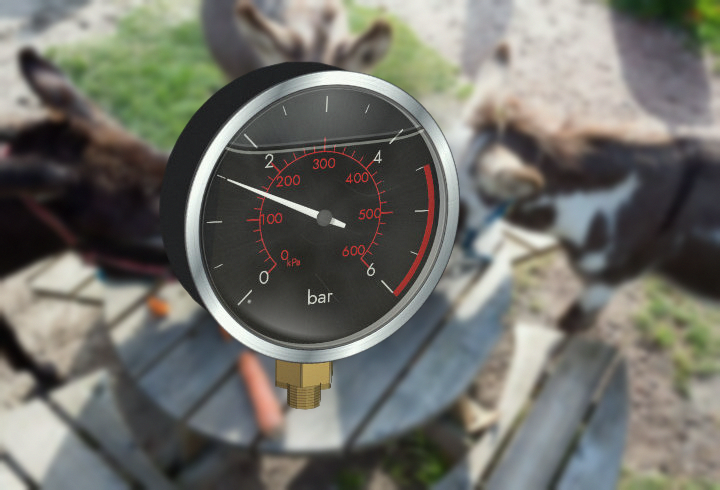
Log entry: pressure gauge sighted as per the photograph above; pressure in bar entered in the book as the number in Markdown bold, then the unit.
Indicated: **1.5** bar
